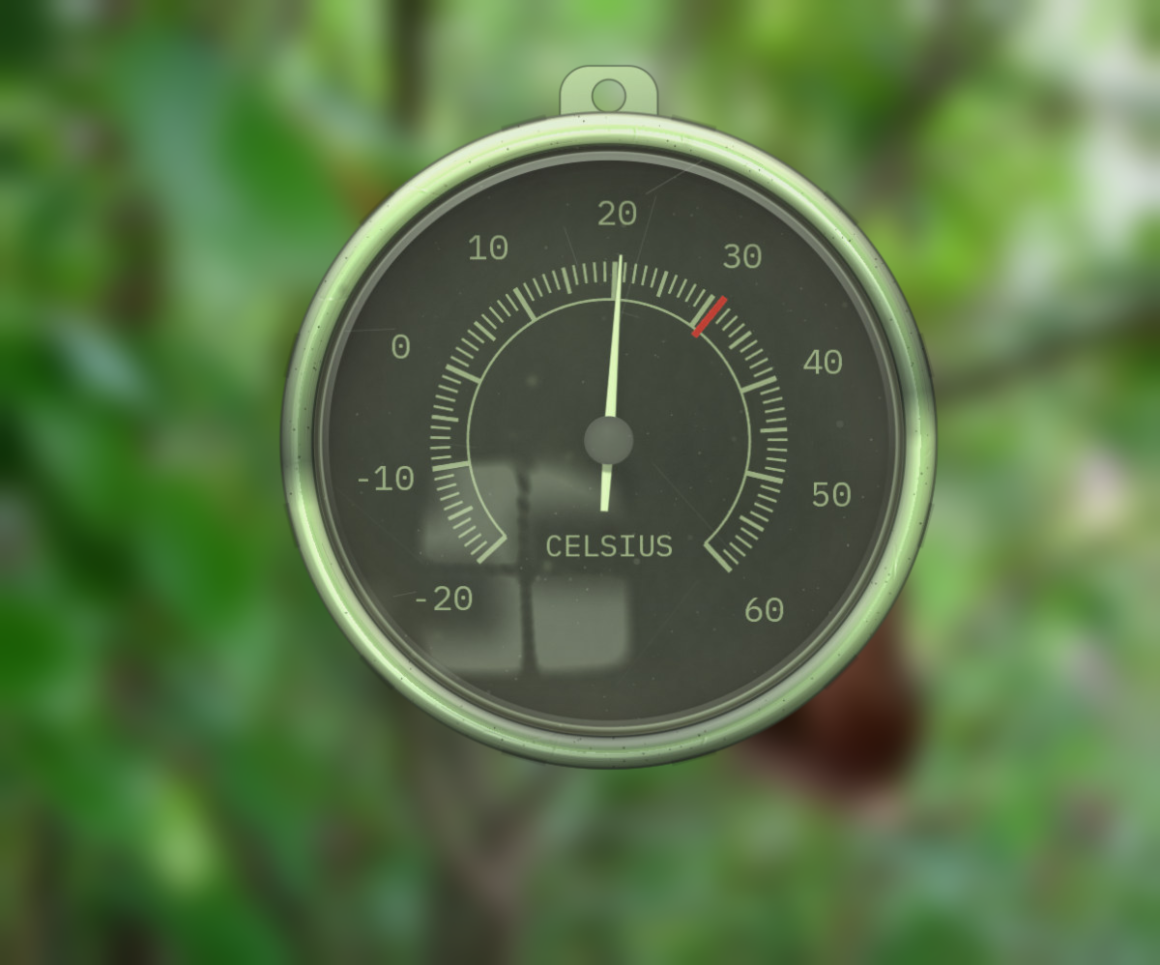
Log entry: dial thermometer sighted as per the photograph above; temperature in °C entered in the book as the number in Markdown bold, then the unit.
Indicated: **20.5** °C
